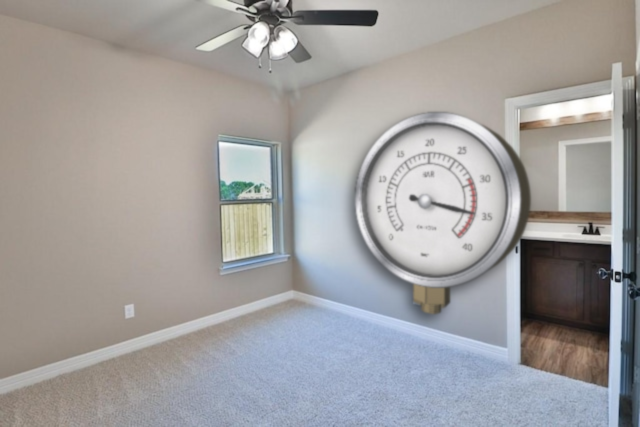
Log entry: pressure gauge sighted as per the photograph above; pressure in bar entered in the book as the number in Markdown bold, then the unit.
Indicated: **35** bar
